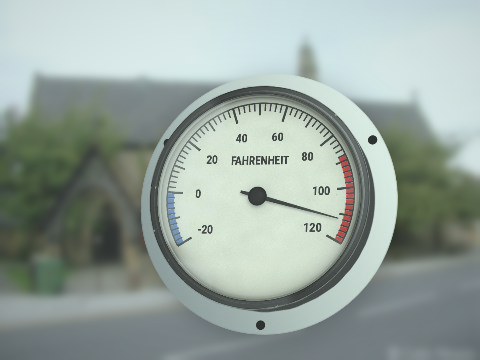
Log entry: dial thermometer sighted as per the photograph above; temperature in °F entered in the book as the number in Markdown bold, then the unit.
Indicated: **112** °F
